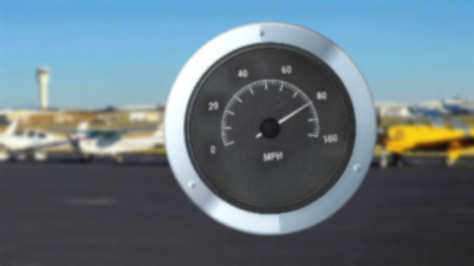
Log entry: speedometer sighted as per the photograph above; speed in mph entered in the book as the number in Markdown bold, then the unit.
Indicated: **80** mph
